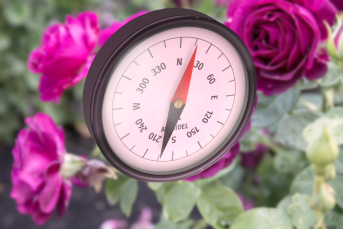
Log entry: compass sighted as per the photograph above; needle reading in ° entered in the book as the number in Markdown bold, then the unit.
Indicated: **15** °
